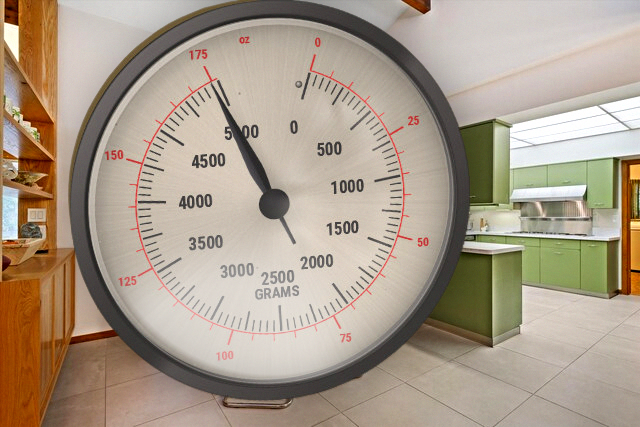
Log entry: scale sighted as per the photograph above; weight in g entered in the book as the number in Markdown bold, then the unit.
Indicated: **4950** g
